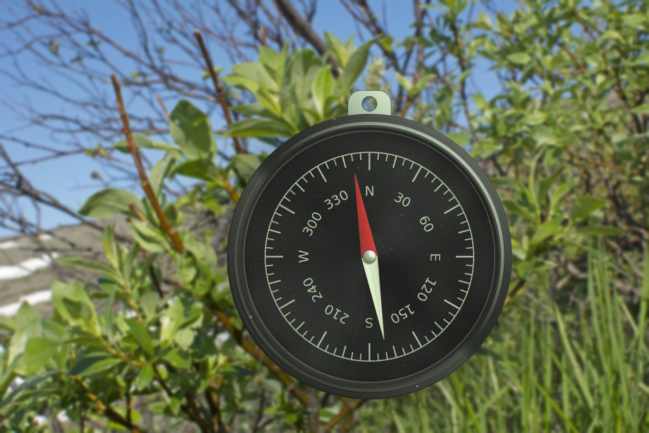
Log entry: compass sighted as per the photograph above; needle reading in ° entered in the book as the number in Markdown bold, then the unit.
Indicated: **350** °
